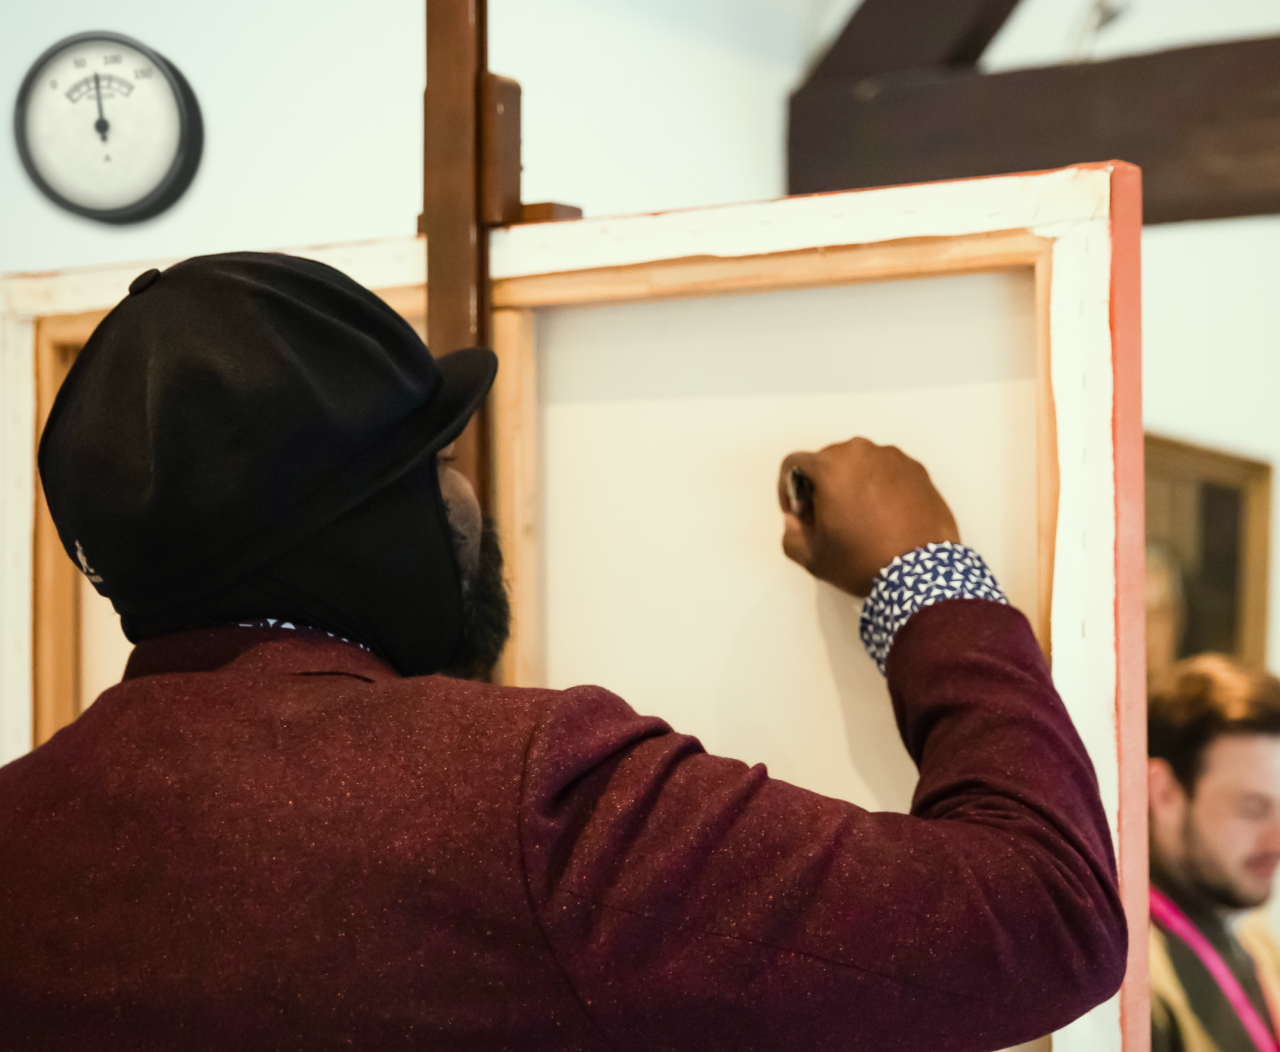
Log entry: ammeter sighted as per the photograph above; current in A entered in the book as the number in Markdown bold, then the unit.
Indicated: **75** A
